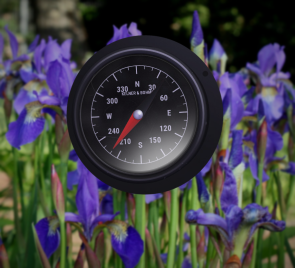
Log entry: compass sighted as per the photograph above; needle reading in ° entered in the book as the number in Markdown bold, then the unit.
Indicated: **220** °
